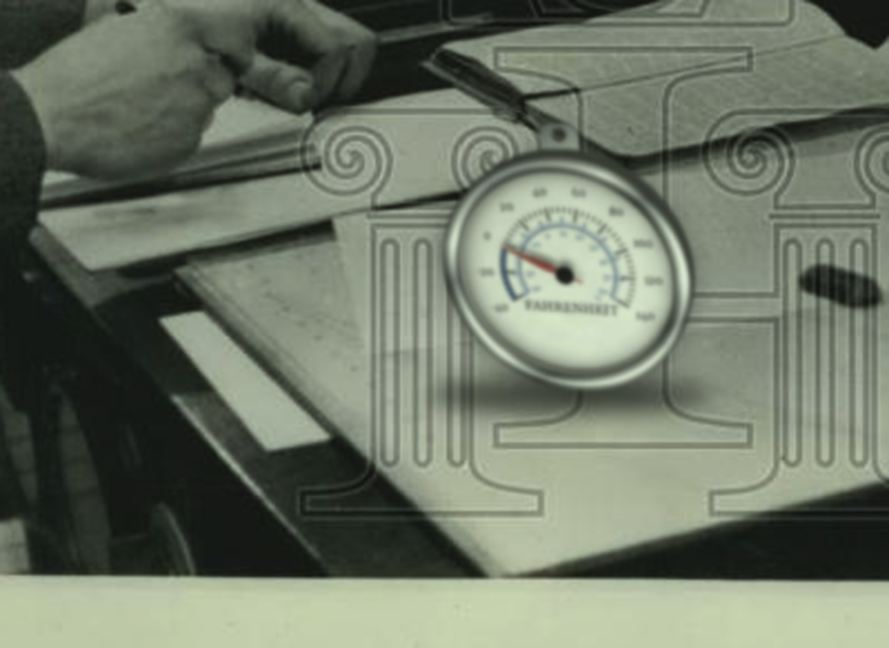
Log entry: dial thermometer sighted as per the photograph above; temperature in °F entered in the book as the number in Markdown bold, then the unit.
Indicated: **0** °F
